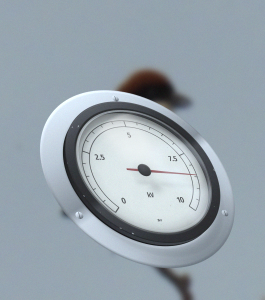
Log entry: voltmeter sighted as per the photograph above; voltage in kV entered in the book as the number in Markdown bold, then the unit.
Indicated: **8.5** kV
